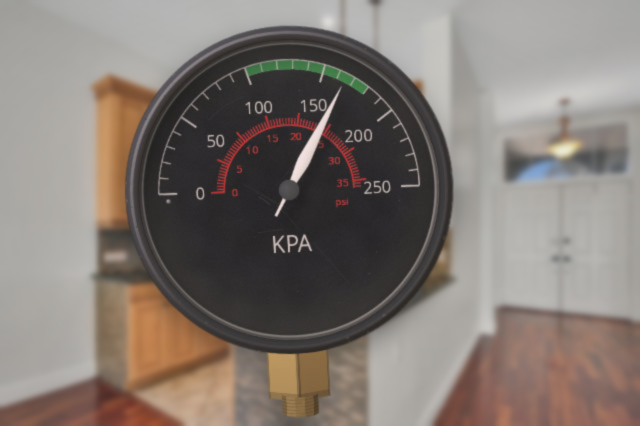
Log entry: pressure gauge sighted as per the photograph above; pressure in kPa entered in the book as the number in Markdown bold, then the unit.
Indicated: **165** kPa
